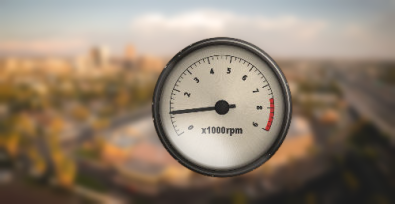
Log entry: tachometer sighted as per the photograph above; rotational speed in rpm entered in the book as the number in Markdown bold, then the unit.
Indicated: **1000** rpm
